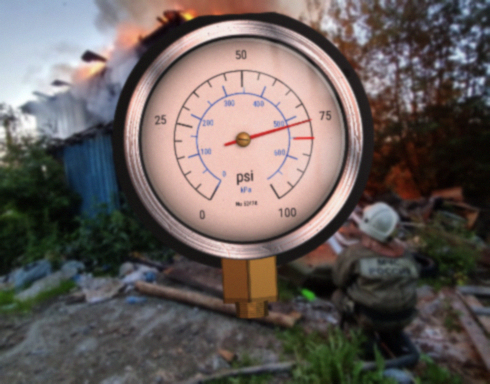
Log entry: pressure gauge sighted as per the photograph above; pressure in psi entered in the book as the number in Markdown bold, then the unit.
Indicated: **75** psi
